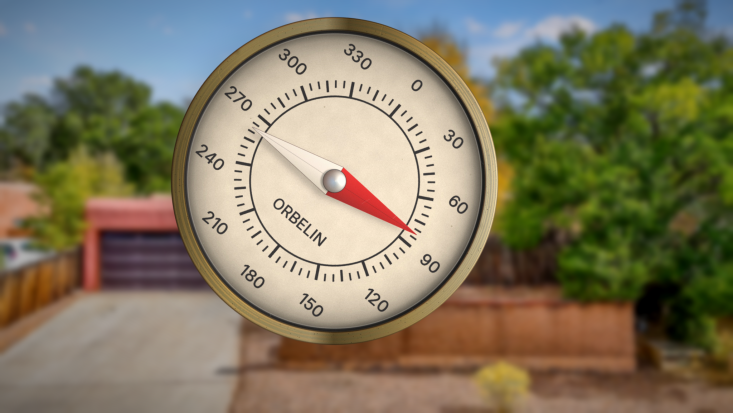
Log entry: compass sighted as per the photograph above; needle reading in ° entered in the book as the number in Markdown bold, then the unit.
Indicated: **82.5** °
